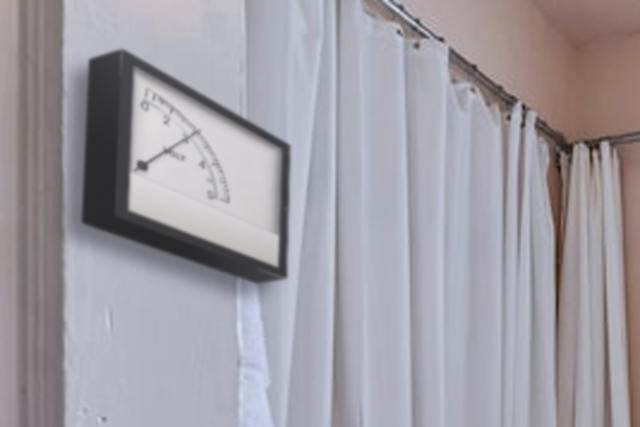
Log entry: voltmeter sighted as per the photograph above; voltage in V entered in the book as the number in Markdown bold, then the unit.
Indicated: **3** V
